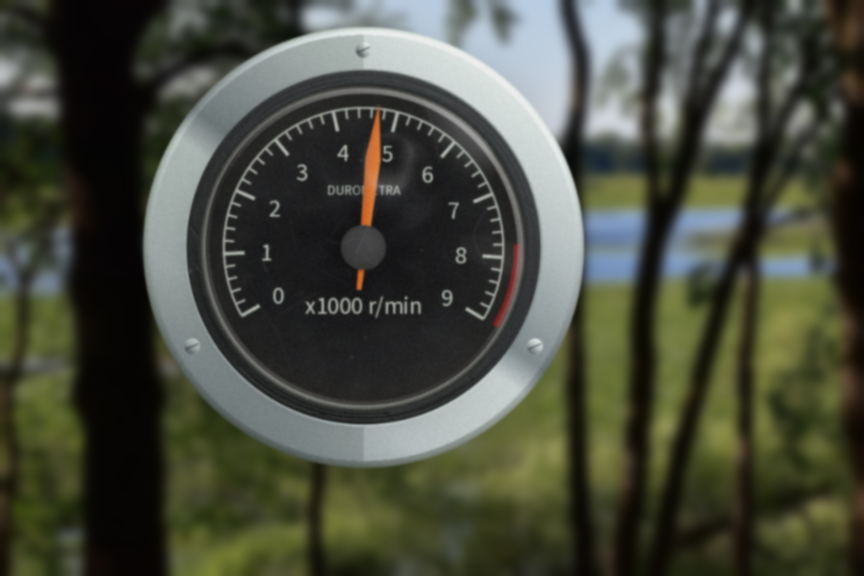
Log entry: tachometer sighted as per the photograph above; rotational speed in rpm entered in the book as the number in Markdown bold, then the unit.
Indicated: **4700** rpm
